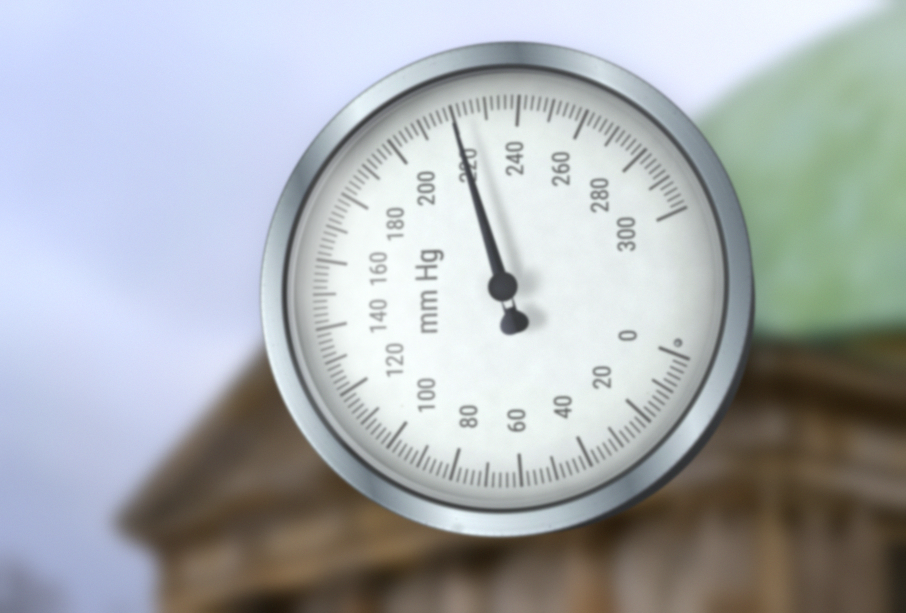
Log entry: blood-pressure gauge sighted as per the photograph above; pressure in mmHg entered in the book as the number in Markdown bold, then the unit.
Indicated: **220** mmHg
